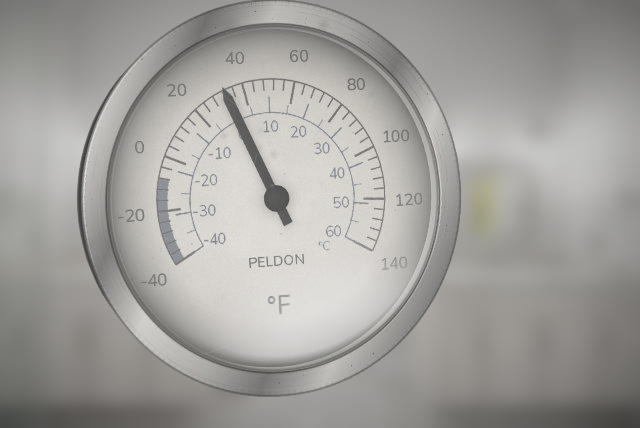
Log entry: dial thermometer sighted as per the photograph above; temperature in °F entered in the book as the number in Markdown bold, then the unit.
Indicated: **32** °F
